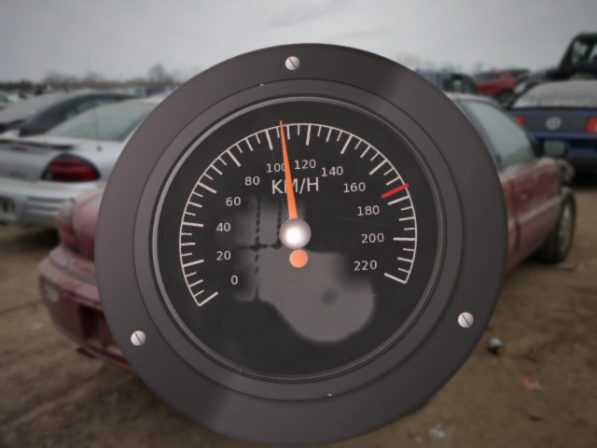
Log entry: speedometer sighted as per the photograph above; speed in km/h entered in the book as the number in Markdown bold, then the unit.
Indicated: **107.5** km/h
